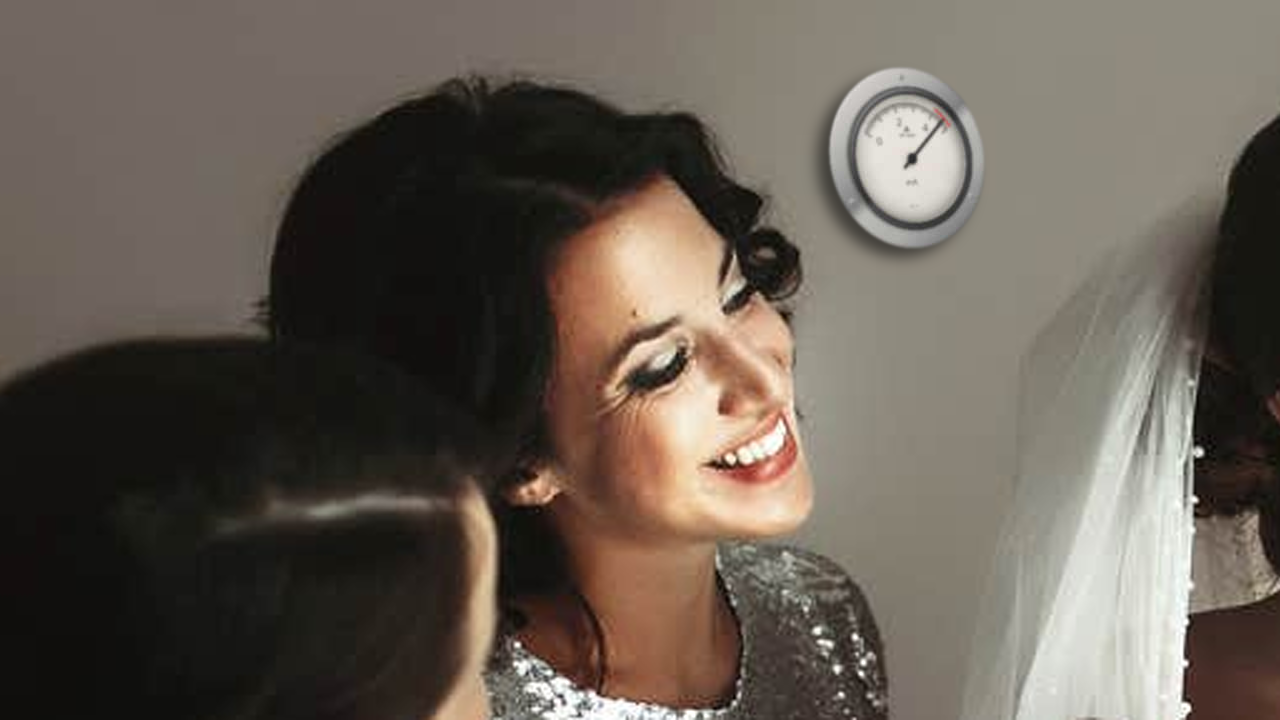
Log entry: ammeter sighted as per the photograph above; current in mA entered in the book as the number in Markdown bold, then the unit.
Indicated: **4.5** mA
